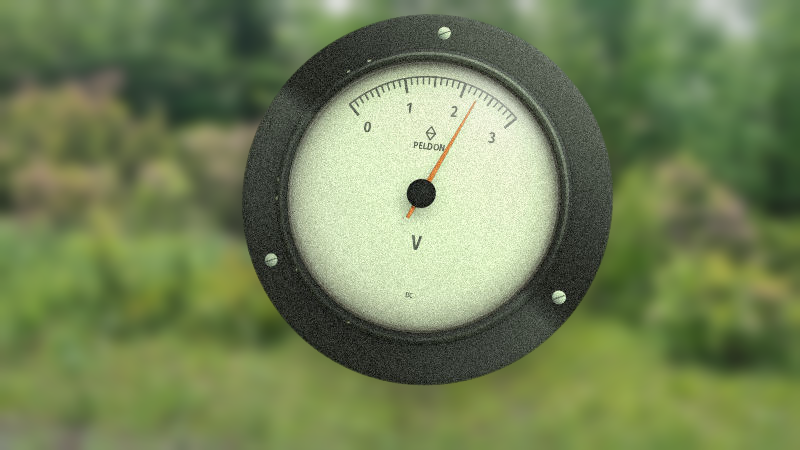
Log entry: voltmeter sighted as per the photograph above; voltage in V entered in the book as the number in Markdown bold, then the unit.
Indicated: **2.3** V
